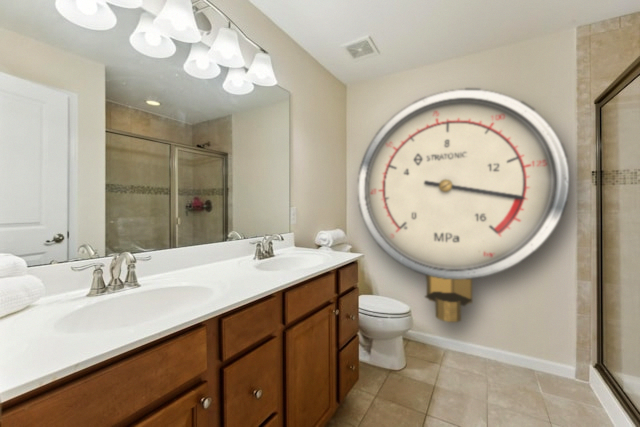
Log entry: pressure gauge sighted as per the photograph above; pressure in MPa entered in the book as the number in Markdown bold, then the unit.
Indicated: **14** MPa
